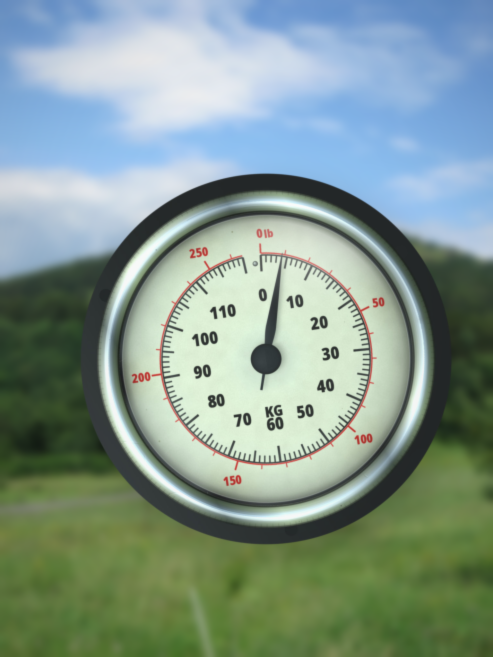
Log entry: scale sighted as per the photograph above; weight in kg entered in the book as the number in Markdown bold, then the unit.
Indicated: **4** kg
